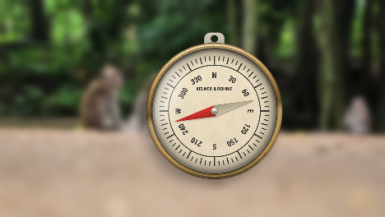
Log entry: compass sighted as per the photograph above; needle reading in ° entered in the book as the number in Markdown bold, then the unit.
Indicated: **255** °
